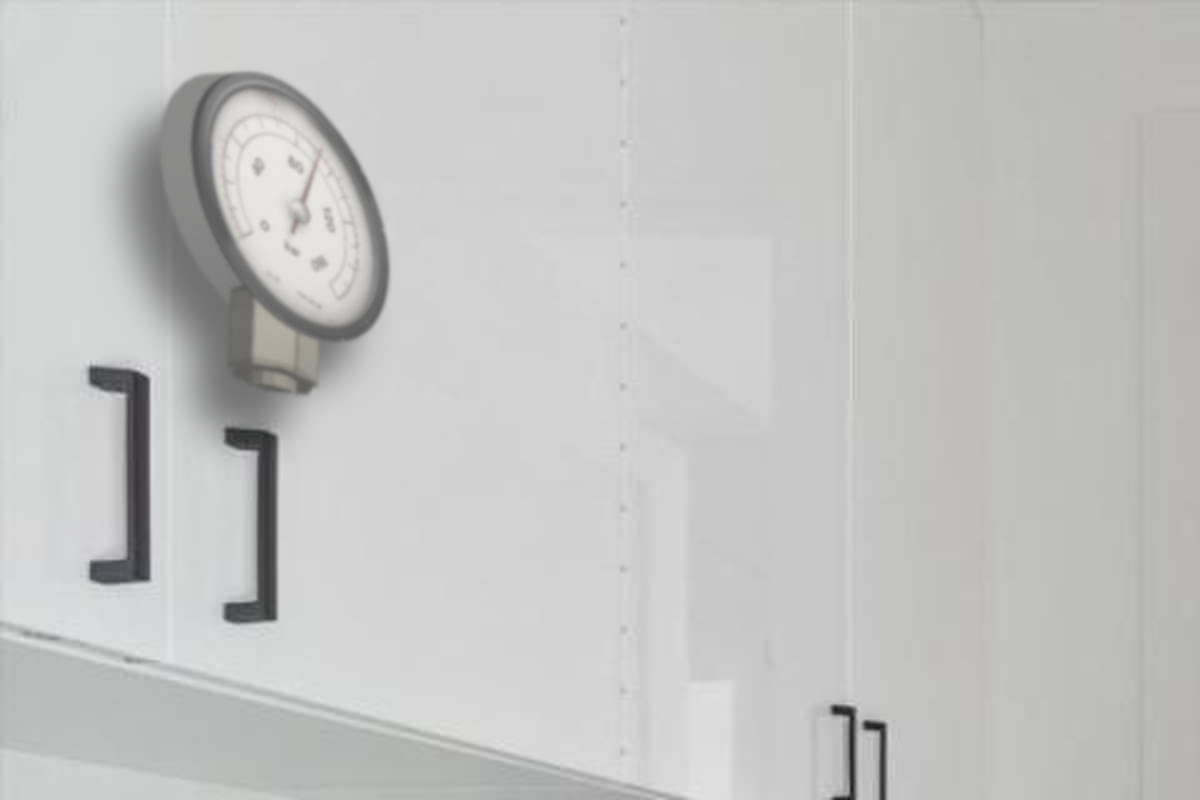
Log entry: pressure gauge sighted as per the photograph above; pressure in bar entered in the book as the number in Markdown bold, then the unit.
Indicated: **90** bar
